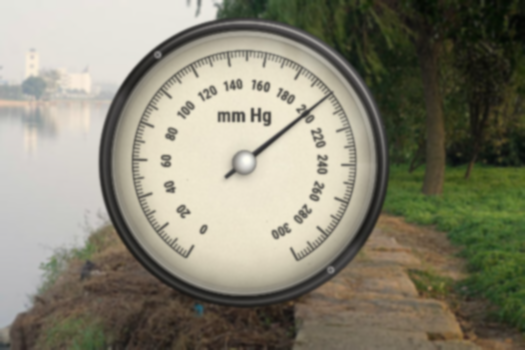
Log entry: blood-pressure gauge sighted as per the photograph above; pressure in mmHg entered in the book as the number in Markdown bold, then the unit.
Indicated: **200** mmHg
